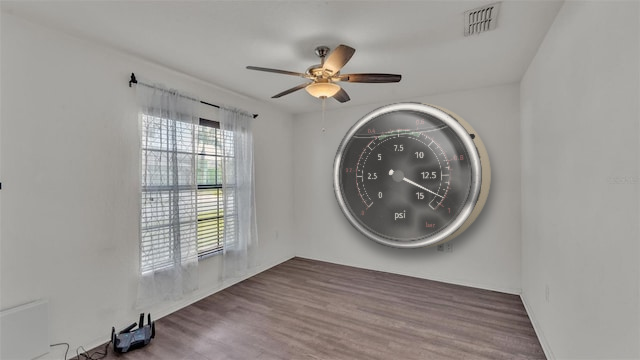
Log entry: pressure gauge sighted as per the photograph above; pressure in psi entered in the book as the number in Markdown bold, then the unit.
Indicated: **14** psi
